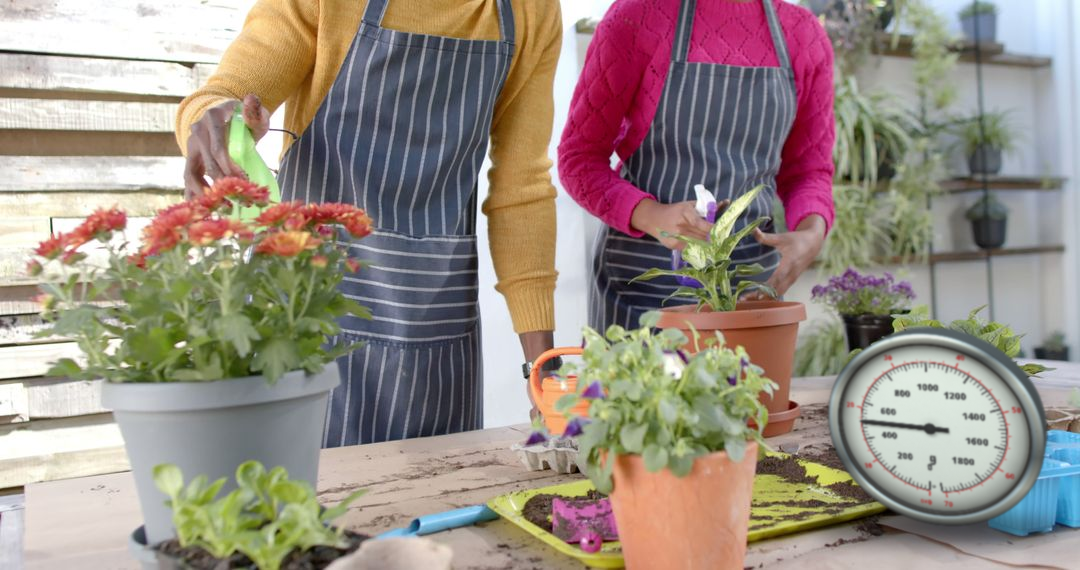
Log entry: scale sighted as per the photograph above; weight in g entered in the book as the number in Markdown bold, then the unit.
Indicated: **500** g
